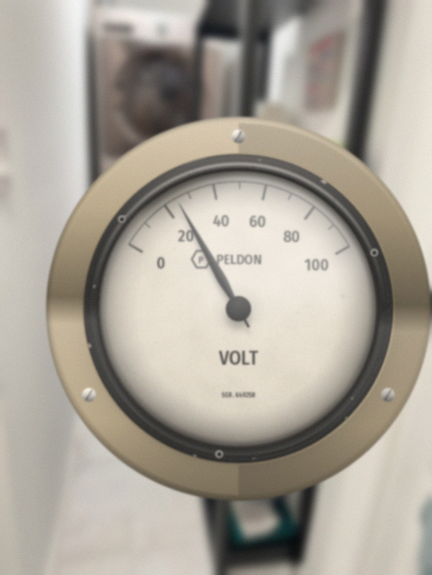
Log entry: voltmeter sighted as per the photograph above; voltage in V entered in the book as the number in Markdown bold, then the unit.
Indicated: **25** V
